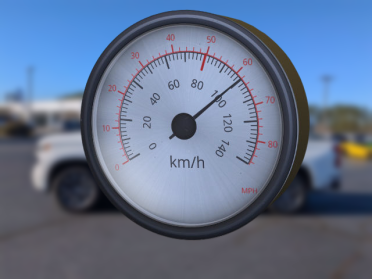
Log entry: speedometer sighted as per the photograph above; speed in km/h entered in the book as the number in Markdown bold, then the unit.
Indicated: **100** km/h
